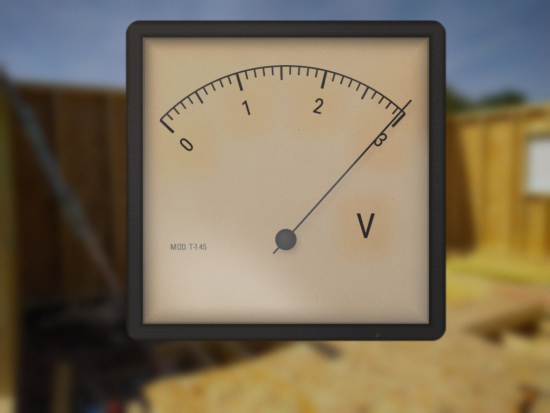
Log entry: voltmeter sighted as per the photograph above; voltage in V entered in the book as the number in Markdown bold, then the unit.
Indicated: **2.95** V
